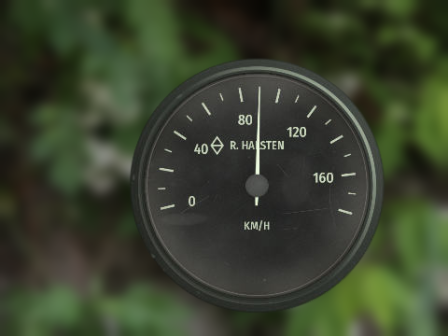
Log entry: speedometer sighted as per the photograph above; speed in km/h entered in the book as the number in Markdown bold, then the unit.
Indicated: **90** km/h
